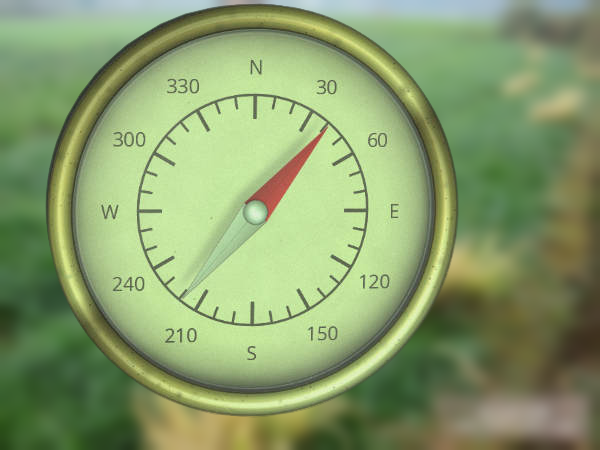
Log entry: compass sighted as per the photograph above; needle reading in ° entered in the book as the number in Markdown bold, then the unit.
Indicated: **40** °
